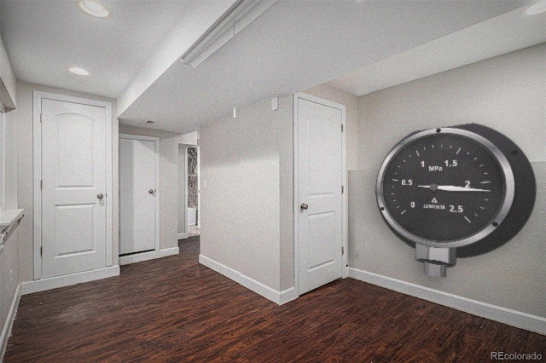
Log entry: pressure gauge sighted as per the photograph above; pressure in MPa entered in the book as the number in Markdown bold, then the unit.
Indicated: **2.1** MPa
